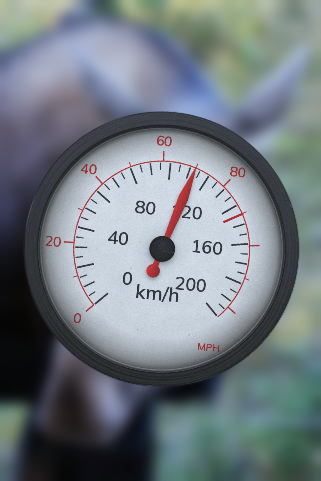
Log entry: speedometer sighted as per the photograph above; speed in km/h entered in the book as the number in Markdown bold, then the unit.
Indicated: **112.5** km/h
